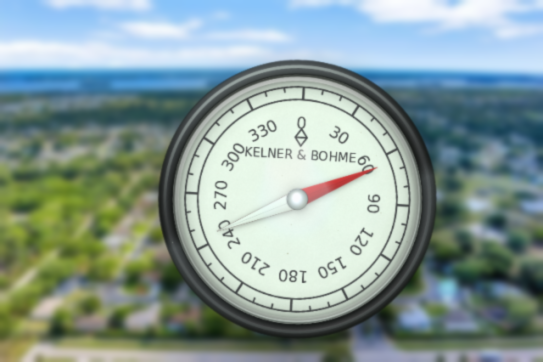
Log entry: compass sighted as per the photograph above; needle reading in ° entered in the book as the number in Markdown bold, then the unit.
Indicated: **65** °
